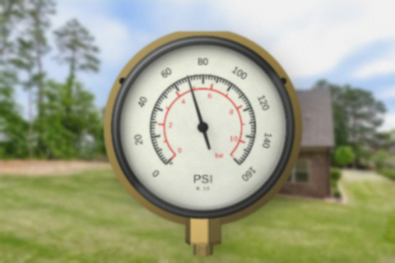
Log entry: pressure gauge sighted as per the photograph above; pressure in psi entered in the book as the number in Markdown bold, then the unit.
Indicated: **70** psi
